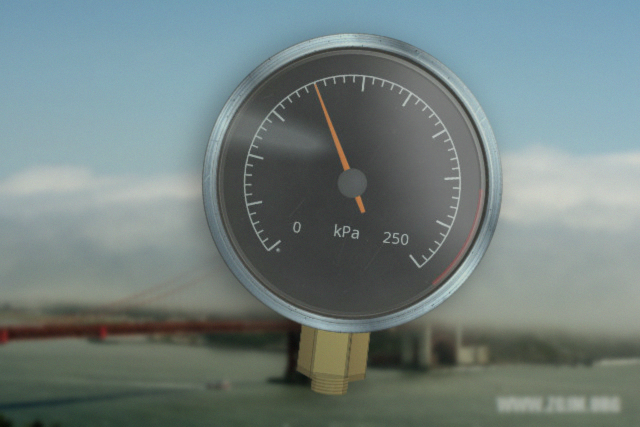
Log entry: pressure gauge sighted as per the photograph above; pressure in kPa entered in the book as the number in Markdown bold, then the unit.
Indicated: **100** kPa
